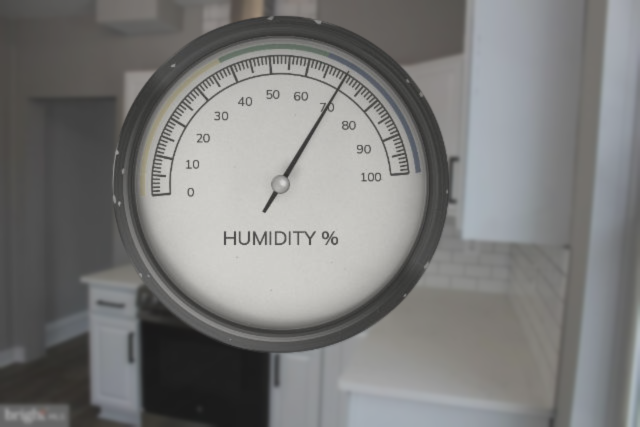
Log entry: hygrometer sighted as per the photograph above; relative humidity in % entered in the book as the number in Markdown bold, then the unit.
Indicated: **70** %
